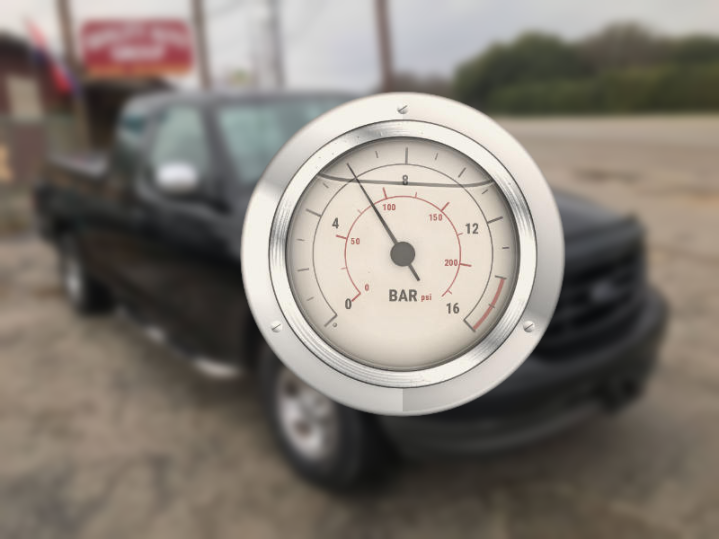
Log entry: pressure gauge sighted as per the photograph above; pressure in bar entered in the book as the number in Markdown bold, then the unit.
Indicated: **6** bar
